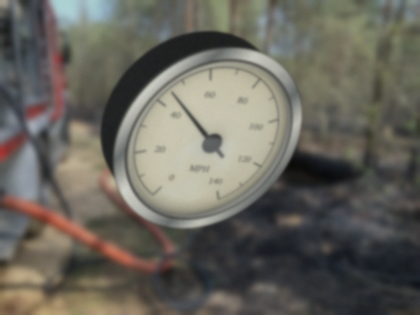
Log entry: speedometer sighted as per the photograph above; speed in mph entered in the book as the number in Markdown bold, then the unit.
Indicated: **45** mph
